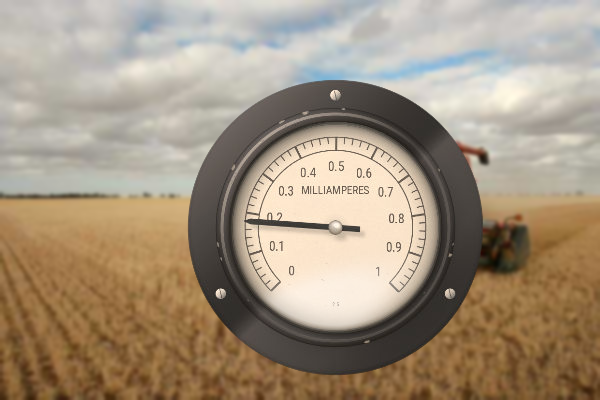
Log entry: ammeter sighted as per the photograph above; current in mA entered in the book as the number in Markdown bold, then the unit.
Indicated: **0.18** mA
